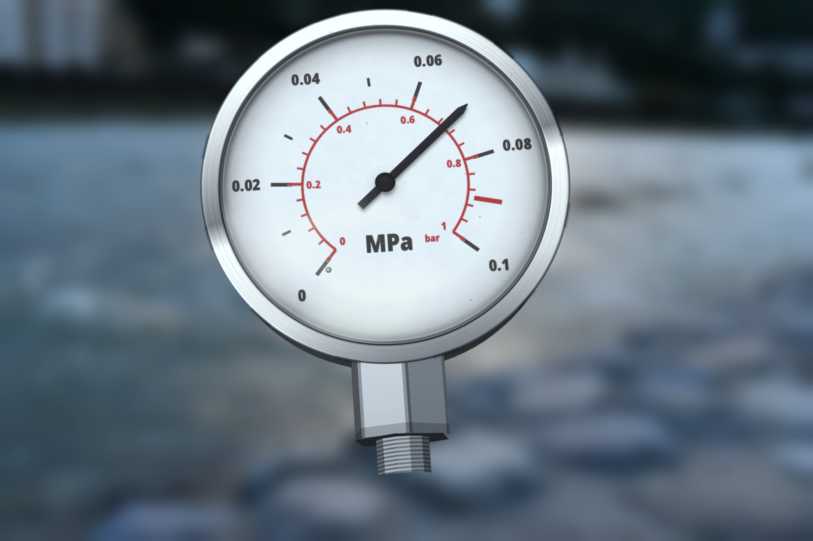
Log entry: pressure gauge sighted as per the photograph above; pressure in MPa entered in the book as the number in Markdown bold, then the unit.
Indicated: **0.07** MPa
